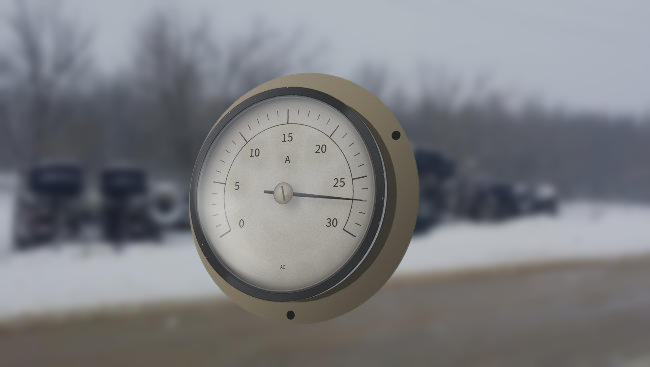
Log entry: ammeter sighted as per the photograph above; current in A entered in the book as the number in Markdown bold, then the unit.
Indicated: **27** A
